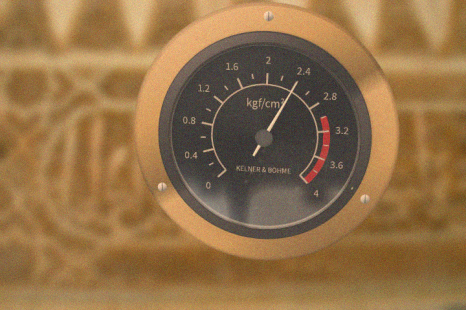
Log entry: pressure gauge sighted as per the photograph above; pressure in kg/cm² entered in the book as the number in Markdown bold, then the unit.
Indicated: **2.4** kg/cm²
